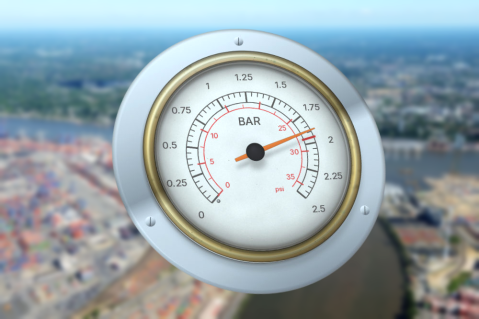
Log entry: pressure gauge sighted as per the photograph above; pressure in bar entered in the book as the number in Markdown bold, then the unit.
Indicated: **1.9** bar
